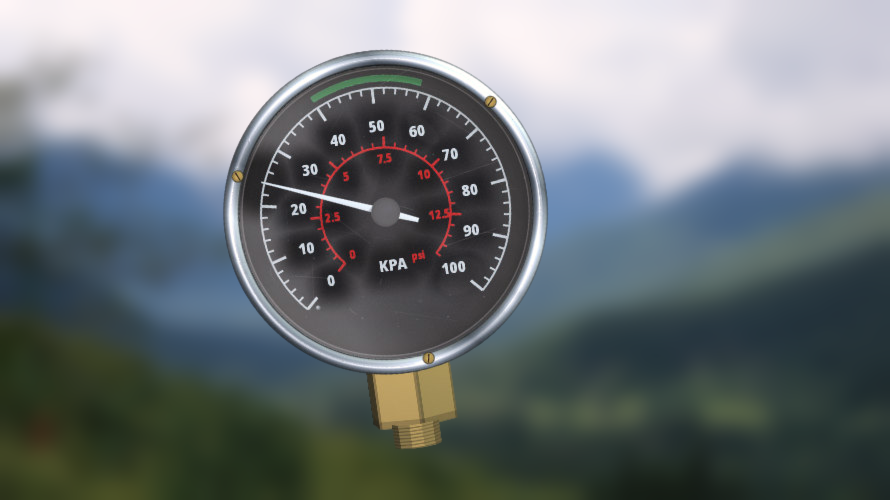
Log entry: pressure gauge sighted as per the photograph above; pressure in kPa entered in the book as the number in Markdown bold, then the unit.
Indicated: **24** kPa
